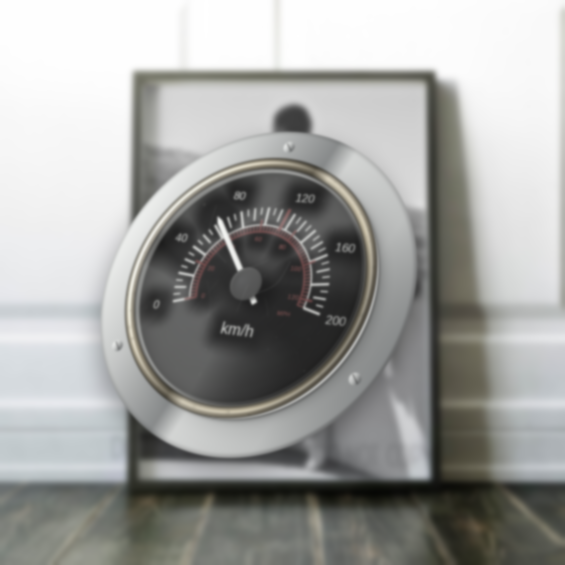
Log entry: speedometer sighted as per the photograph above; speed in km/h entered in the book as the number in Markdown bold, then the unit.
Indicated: **65** km/h
